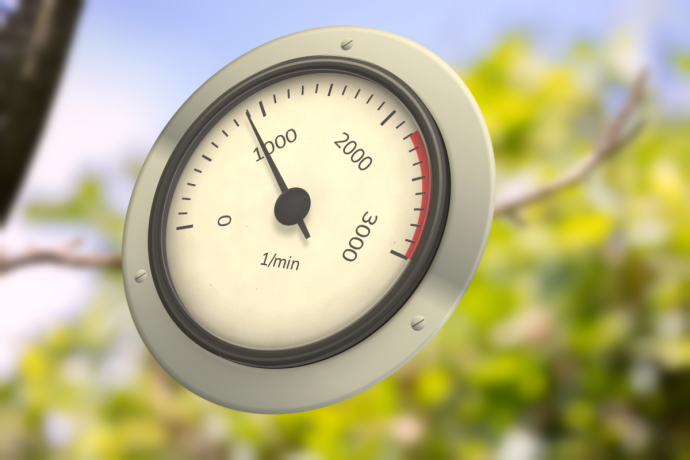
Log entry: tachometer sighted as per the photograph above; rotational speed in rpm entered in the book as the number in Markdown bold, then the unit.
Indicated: **900** rpm
